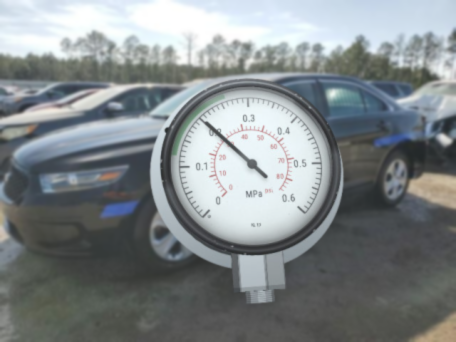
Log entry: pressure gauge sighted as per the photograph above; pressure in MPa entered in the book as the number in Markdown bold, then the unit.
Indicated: **0.2** MPa
